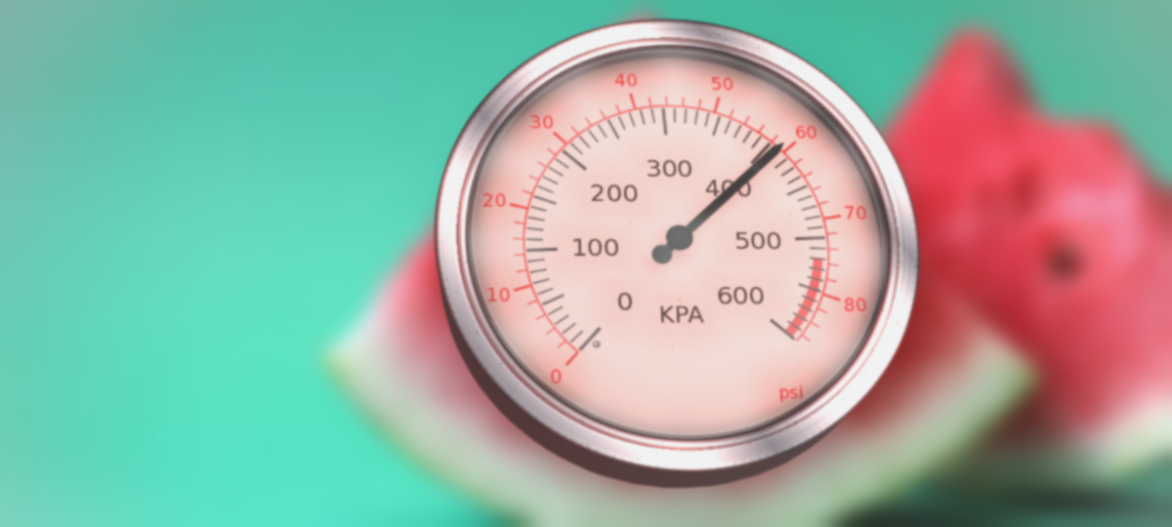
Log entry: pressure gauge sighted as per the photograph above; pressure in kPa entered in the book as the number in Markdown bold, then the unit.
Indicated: **410** kPa
